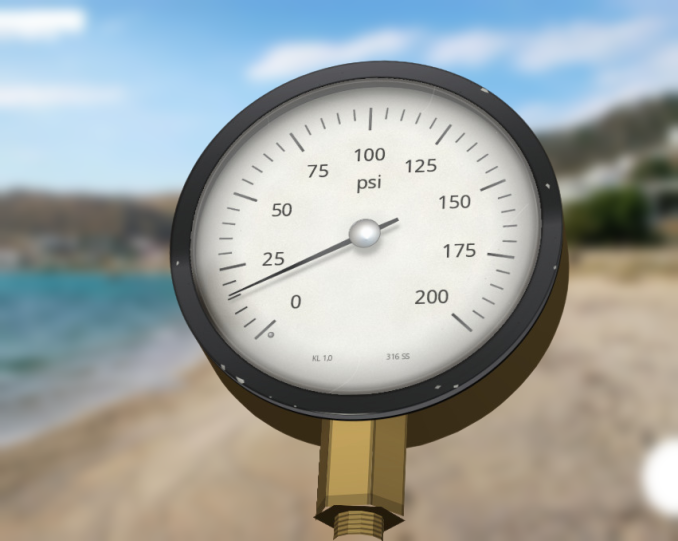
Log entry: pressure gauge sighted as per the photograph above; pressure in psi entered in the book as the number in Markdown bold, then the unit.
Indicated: **15** psi
